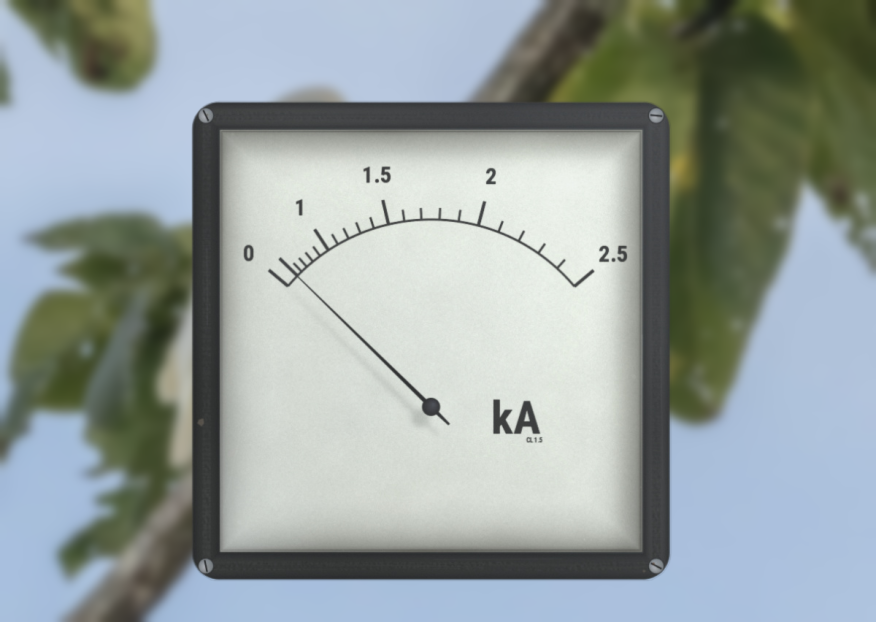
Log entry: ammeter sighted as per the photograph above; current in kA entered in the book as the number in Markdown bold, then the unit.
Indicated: **0.5** kA
